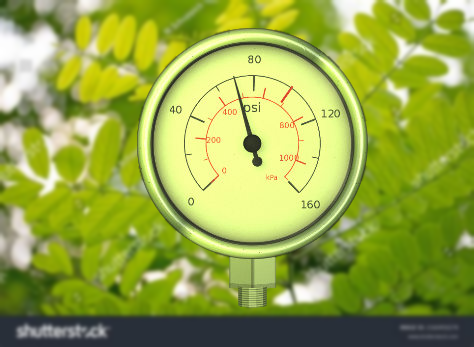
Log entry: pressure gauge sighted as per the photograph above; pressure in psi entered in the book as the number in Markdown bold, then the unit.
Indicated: **70** psi
